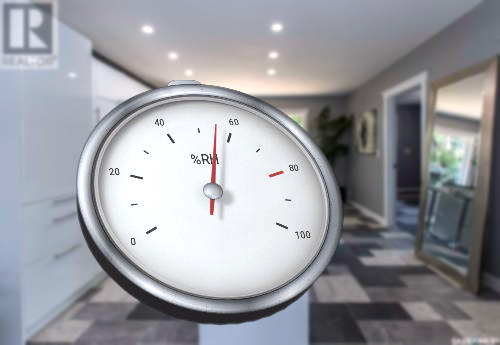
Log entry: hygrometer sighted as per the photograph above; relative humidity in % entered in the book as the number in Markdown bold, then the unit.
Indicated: **55** %
